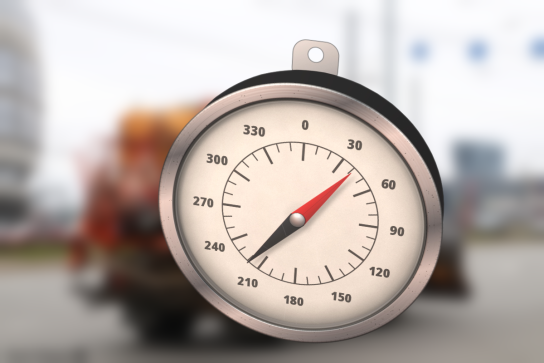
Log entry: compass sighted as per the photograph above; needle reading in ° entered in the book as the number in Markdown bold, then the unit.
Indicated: **40** °
